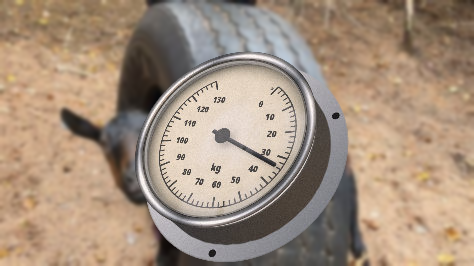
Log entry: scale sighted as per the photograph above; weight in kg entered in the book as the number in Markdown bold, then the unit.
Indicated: **34** kg
